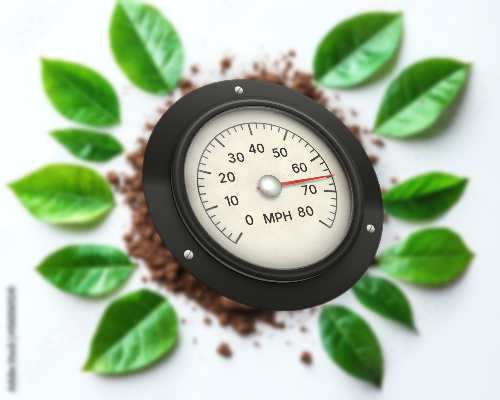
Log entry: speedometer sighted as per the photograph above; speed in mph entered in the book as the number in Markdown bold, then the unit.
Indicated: **66** mph
